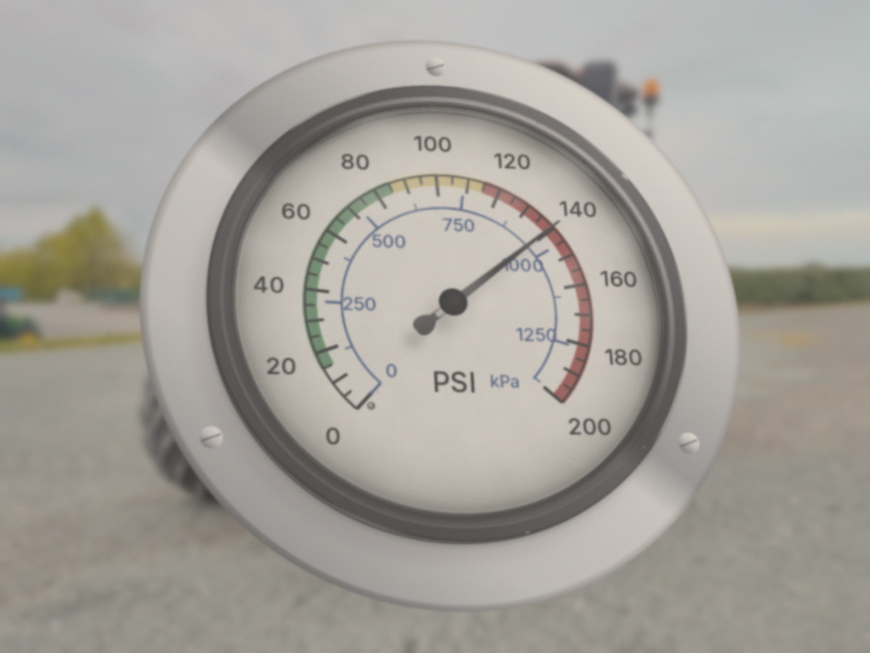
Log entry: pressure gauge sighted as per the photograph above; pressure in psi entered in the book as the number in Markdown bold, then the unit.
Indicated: **140** psi
